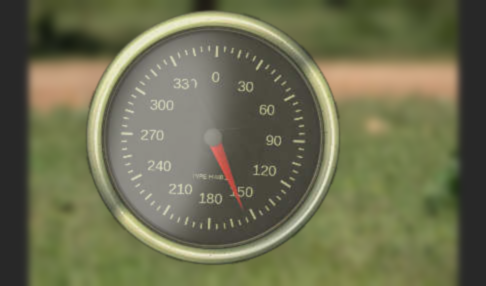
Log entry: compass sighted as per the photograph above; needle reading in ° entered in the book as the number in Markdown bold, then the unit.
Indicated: **155** °
